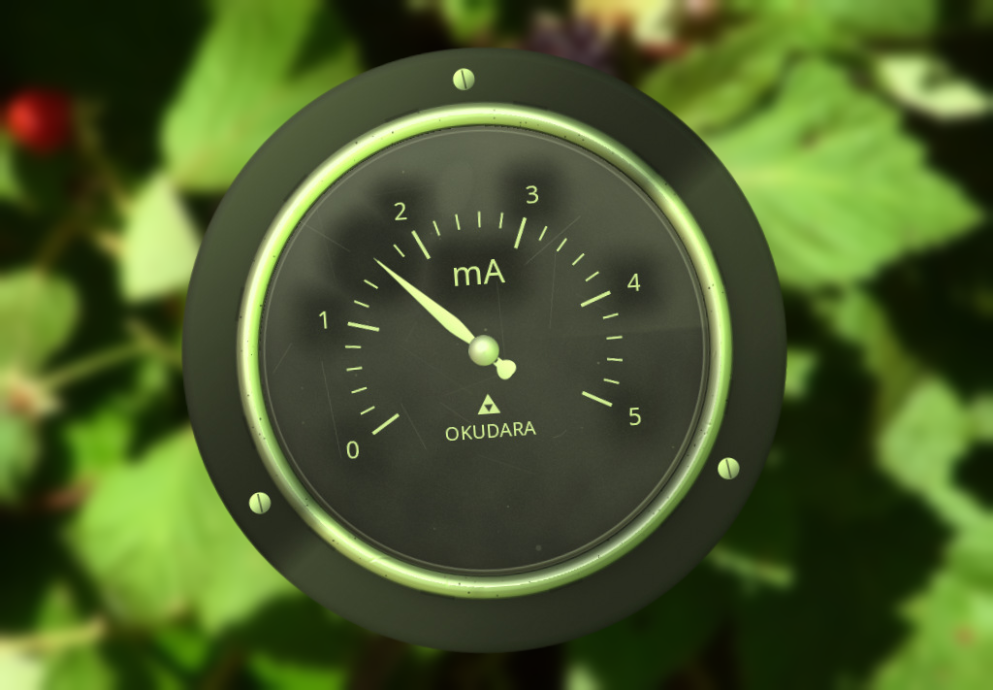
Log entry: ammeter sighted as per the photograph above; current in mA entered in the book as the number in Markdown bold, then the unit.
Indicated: **1.6** mA
